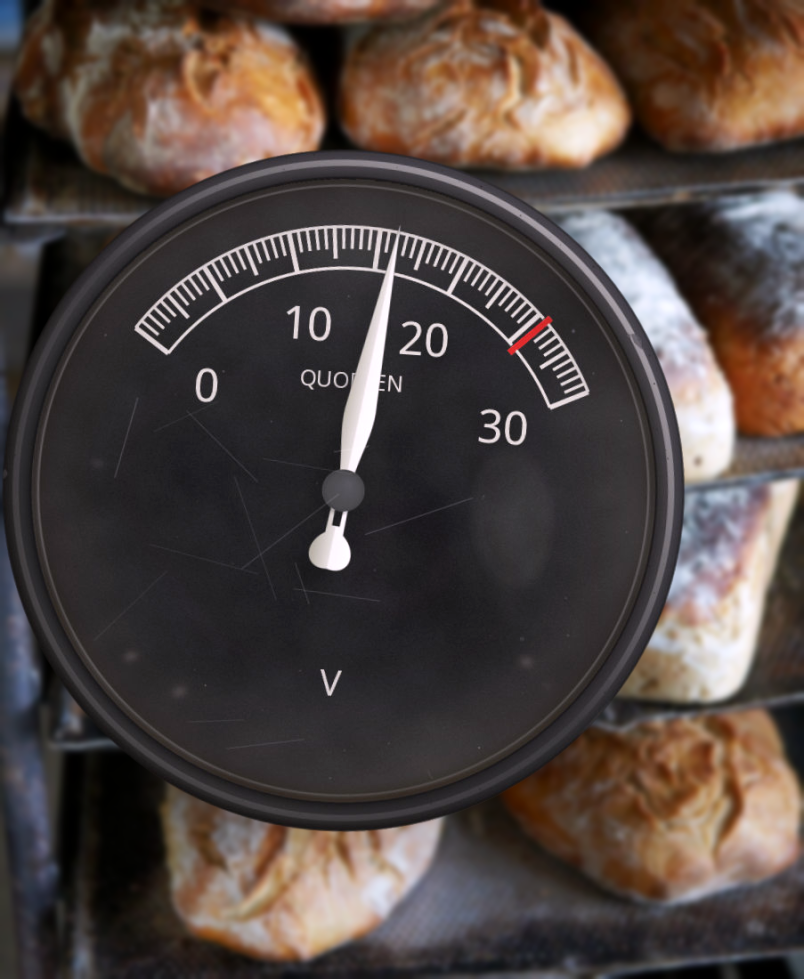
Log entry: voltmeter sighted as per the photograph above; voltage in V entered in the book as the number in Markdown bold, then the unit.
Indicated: **16** V
